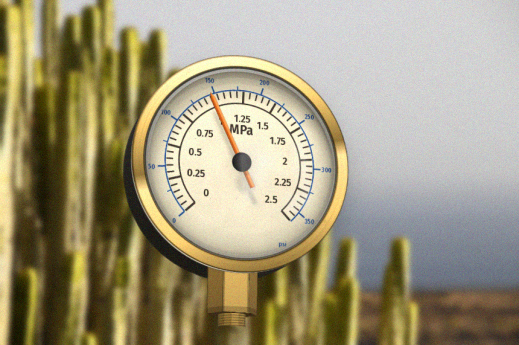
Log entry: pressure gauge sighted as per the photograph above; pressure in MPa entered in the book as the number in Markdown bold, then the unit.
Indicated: **1** MPa
